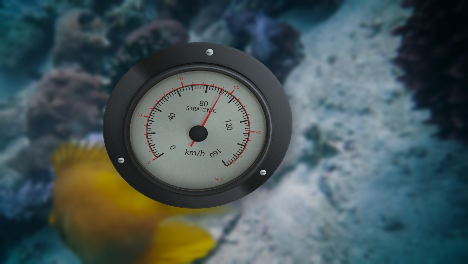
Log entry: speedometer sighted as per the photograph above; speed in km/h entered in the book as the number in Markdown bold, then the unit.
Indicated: **90** km/h
